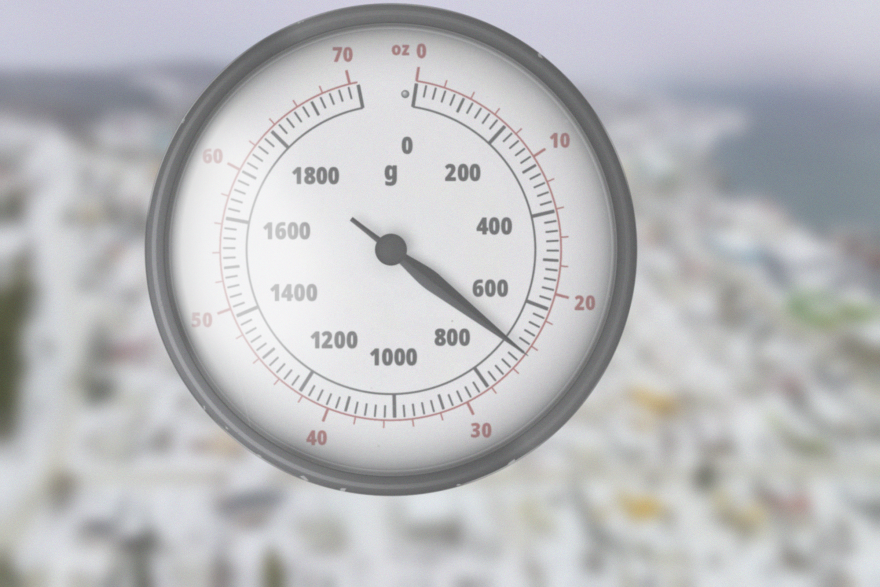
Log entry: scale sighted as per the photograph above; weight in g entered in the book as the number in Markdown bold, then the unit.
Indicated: **700** g
